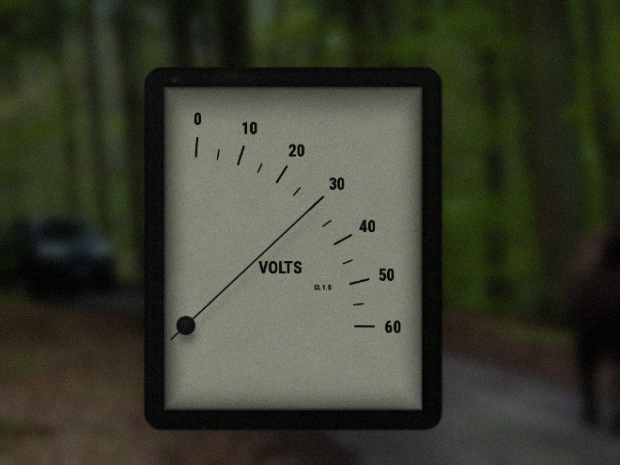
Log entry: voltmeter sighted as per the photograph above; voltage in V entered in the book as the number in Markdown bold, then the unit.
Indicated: **30** V
